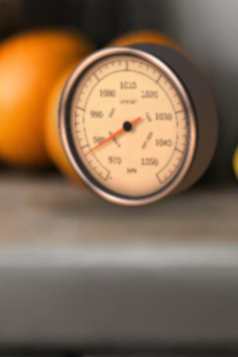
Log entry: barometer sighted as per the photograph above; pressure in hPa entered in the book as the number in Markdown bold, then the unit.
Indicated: **978** hPa
